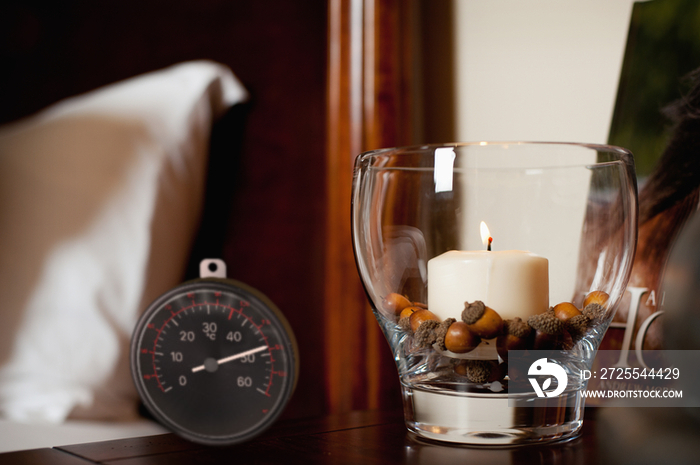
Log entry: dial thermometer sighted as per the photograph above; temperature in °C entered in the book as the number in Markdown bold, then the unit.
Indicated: **48** °C
